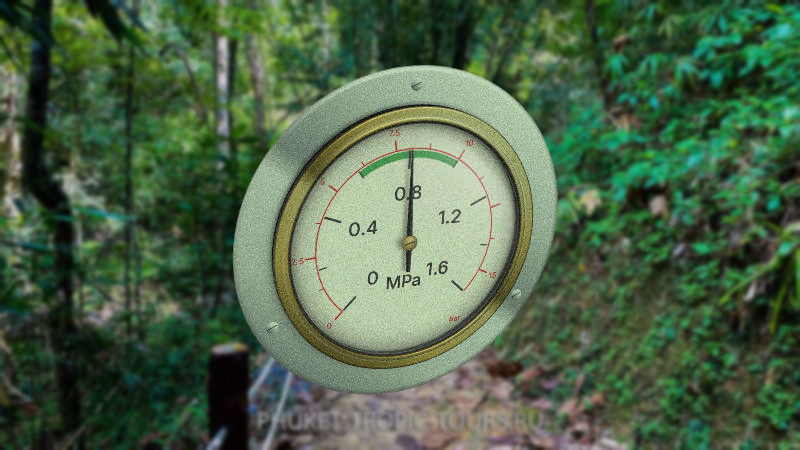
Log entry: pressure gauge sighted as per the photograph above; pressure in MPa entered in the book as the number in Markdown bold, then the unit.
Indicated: **0.8** MPa
